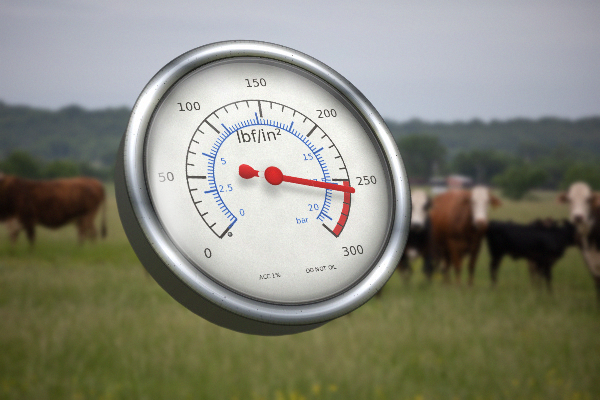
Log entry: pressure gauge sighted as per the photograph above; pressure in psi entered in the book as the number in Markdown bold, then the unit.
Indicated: **260** psi
